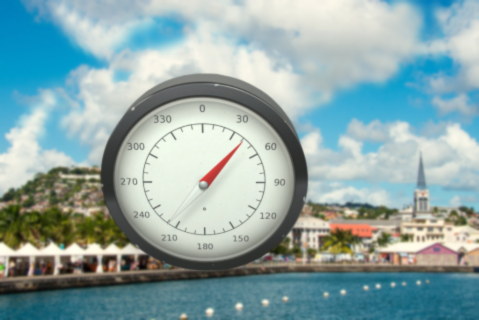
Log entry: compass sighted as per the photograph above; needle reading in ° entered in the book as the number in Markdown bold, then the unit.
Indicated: **40** °
